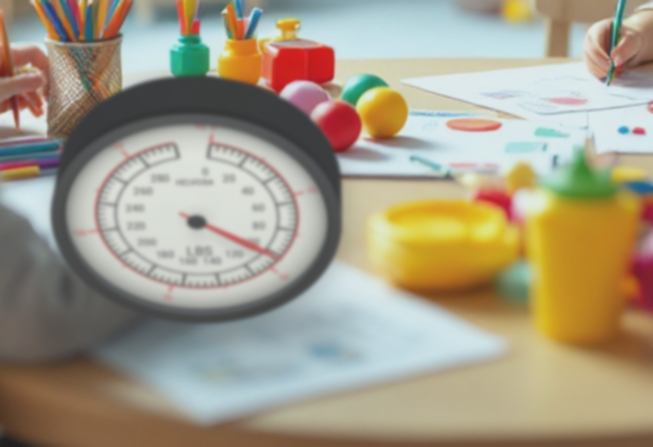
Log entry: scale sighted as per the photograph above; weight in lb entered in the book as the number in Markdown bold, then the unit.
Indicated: **100** lb
